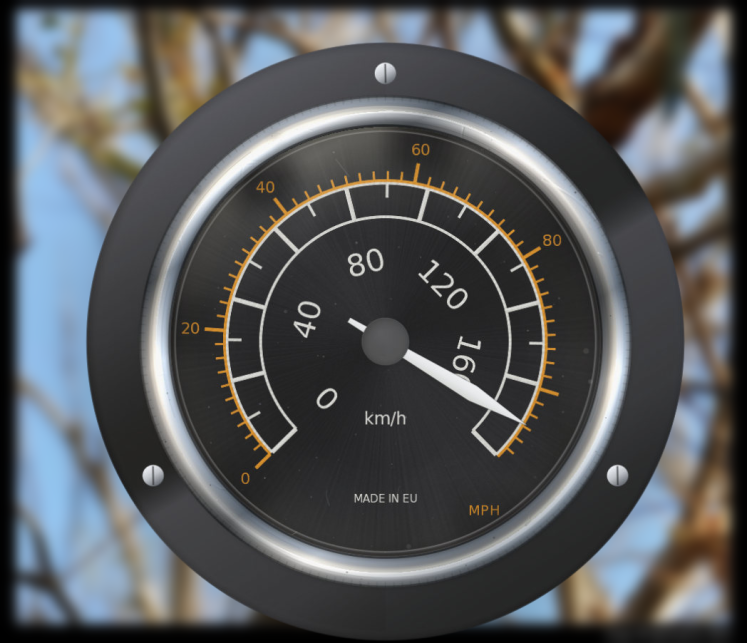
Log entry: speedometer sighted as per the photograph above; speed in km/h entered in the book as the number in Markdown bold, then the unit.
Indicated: **170** km/h
